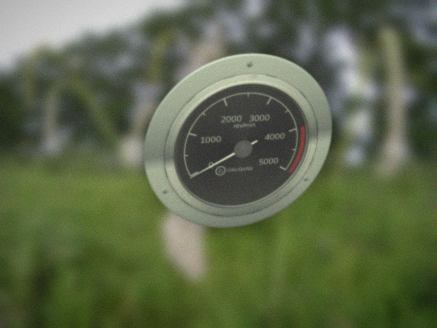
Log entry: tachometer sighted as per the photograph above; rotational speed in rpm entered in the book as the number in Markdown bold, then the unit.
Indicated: **0** rpm
